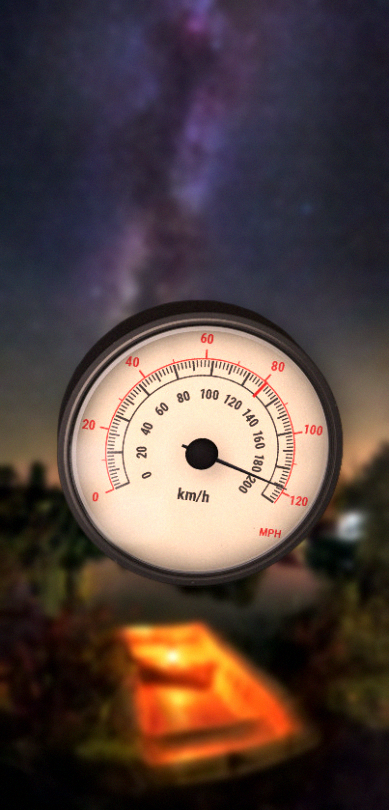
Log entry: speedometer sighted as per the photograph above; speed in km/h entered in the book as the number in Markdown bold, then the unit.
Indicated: **190** km/h
